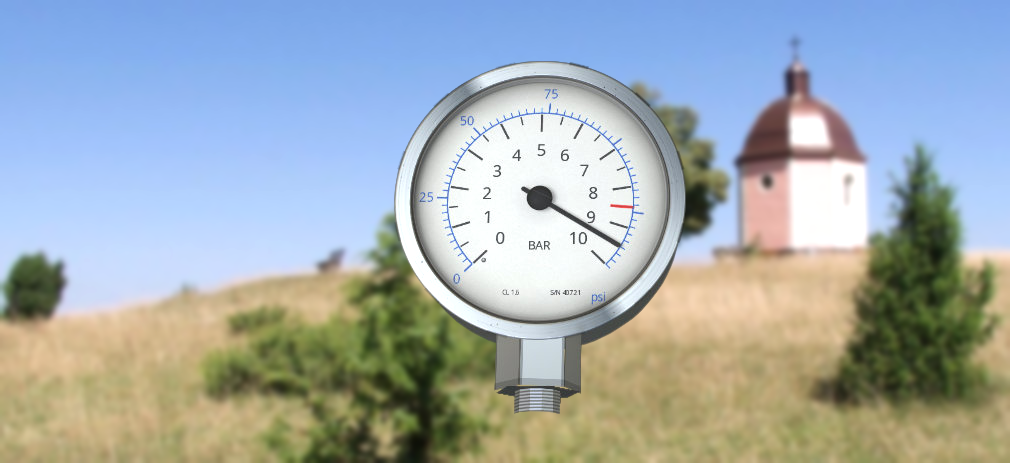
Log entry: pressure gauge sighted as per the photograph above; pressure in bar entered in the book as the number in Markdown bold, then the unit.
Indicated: **9.5** bar
